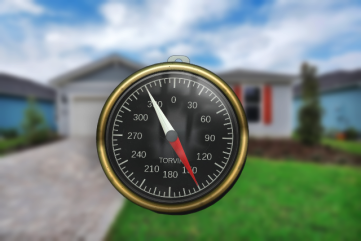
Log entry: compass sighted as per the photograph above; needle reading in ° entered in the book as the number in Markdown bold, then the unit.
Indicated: **150** °
